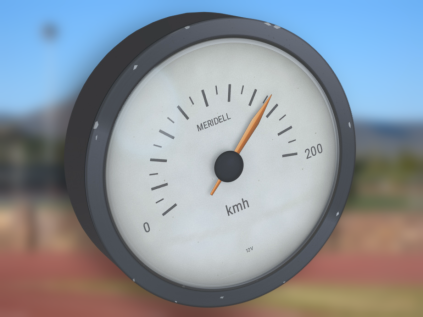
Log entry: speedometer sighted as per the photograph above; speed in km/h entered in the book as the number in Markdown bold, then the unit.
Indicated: **150** km/h
